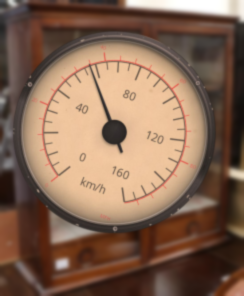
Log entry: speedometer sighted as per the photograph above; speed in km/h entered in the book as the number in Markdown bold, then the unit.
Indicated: **57.5** km/h
